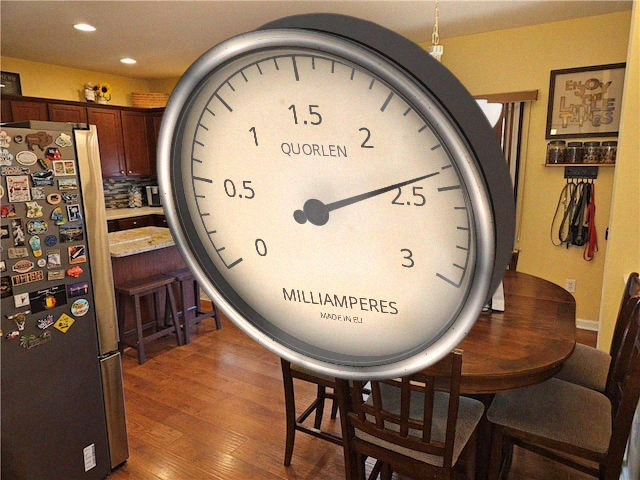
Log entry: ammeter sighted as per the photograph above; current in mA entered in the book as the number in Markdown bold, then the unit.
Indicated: **2.4** mA
